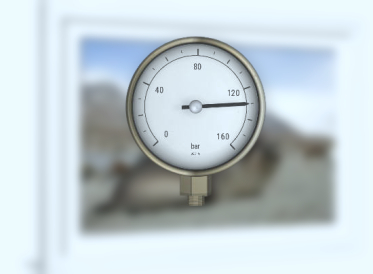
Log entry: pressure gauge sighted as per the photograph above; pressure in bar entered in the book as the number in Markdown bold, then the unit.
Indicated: **130** bar
